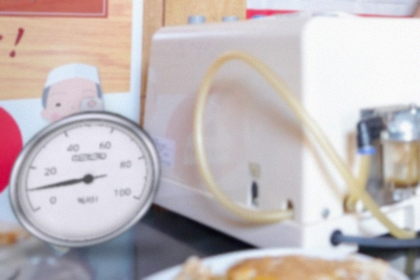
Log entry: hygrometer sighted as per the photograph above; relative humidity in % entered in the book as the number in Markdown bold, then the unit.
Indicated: **10** %
